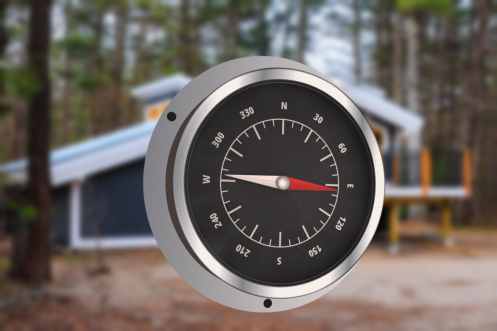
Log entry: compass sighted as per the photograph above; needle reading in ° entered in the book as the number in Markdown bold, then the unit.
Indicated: **95** °
